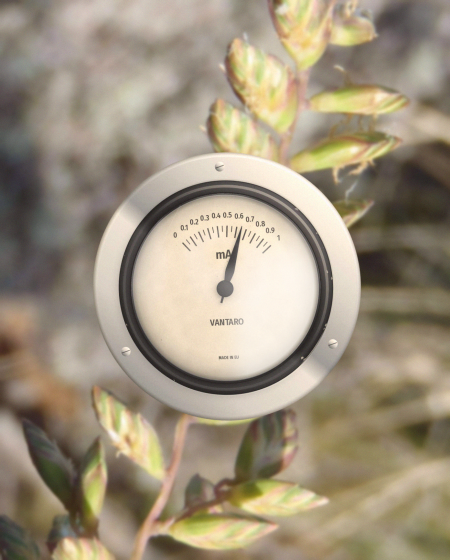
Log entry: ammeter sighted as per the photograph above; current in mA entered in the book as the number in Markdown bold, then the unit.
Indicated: **0.65** mA
